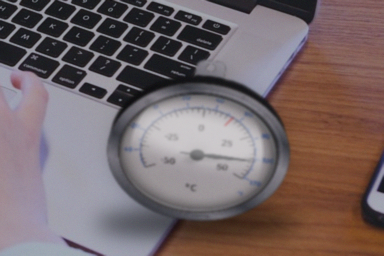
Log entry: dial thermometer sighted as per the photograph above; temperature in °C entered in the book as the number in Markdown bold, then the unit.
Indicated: **37.5** °C
